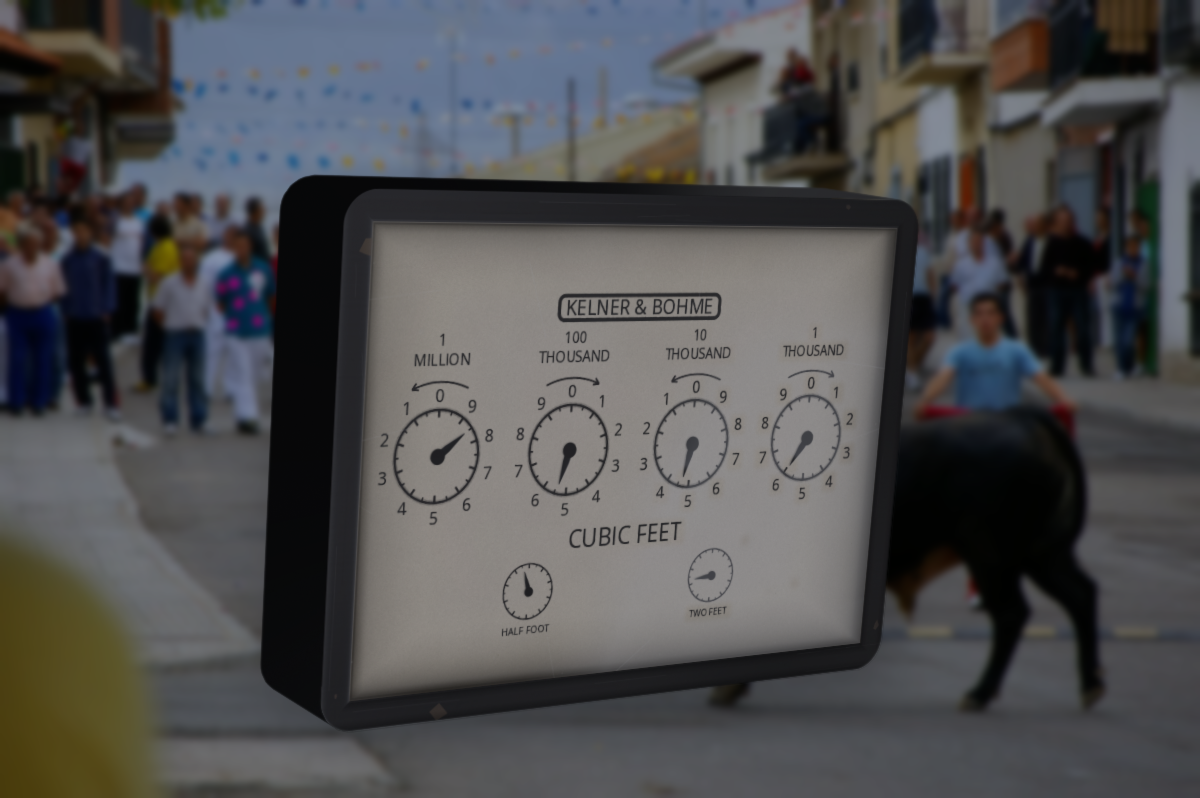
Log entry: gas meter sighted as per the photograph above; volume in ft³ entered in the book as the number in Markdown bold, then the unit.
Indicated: **854600** ft³
